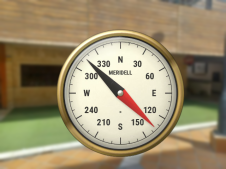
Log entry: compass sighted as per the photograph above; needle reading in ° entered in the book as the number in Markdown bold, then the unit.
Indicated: **135** °
